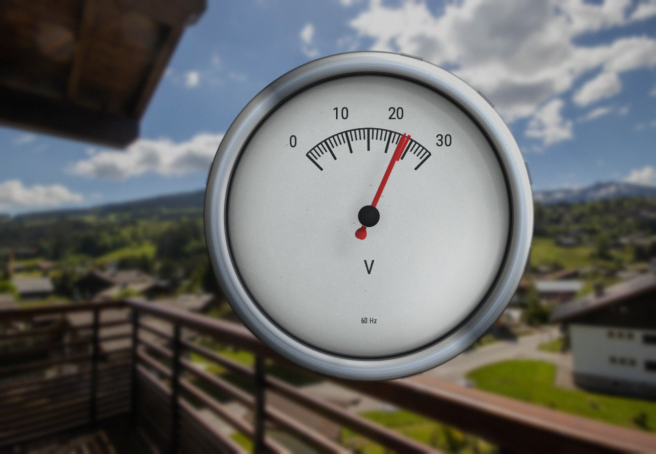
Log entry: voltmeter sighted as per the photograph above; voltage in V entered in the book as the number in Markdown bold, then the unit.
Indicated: **23** V
